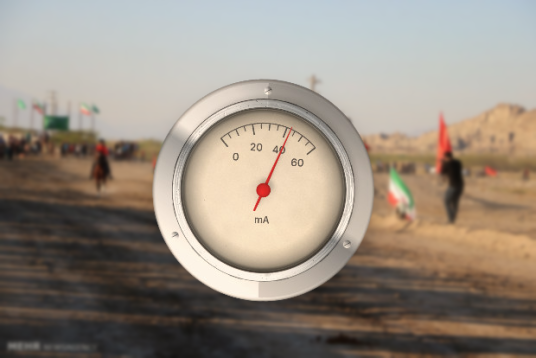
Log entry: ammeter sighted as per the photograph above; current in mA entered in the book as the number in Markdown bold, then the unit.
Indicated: **42.5** mA
